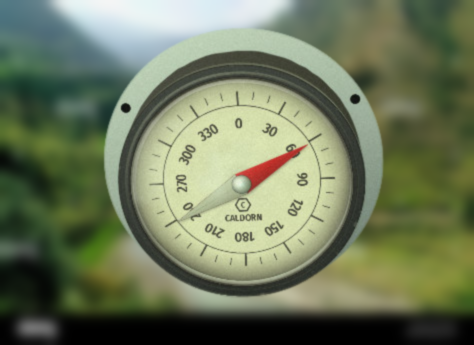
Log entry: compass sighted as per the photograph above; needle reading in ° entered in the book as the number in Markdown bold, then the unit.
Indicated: **60** °
